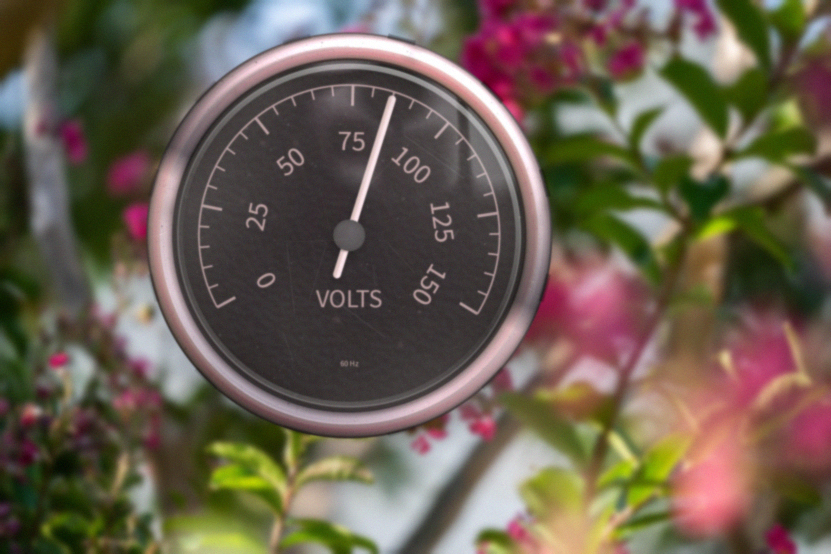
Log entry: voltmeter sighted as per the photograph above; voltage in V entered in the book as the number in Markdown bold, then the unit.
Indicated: **85** V
